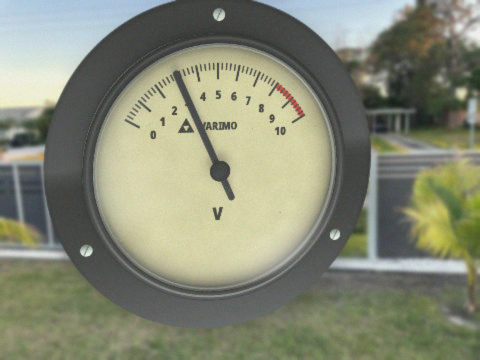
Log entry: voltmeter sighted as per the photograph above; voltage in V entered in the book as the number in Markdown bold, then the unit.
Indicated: **3** V
